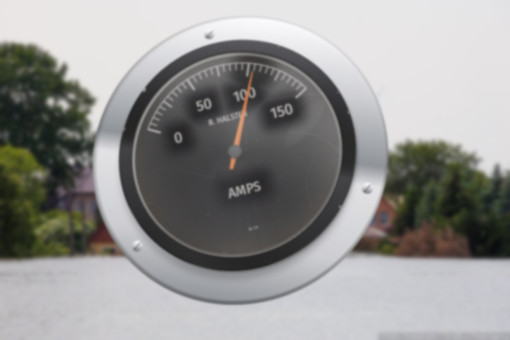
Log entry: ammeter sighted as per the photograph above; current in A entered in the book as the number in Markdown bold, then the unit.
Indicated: **105** A
